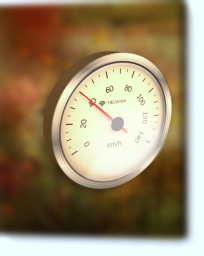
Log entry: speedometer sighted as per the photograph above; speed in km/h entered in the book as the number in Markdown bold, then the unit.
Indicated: **40** km/h
